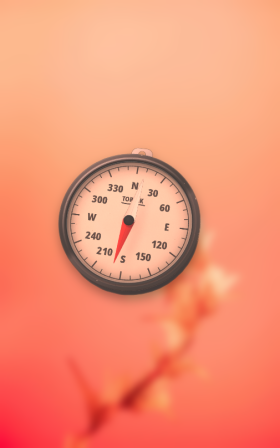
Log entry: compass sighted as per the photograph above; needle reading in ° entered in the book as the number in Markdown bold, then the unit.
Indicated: **190** °
